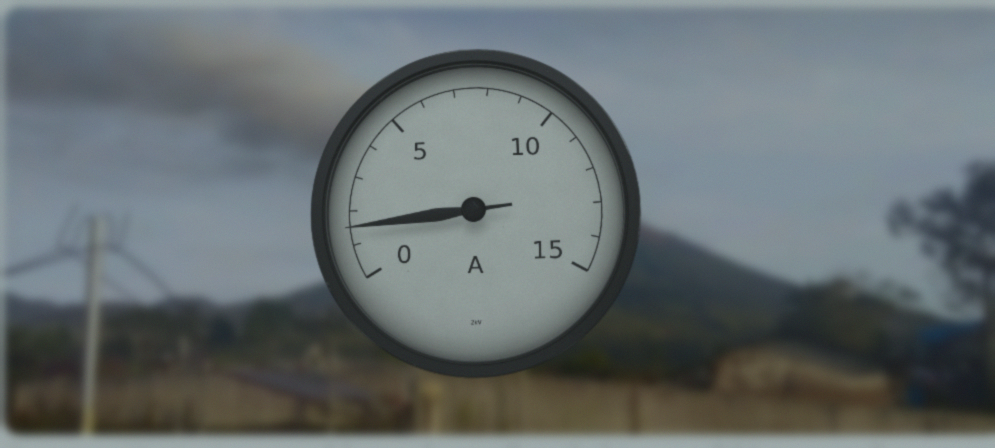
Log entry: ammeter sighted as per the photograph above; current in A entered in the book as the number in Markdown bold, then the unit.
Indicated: **1.5** A
